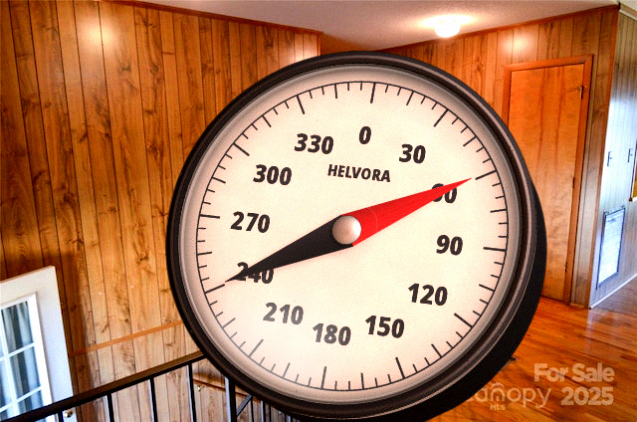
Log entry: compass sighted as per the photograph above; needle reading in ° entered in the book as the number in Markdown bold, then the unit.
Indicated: **60** °
